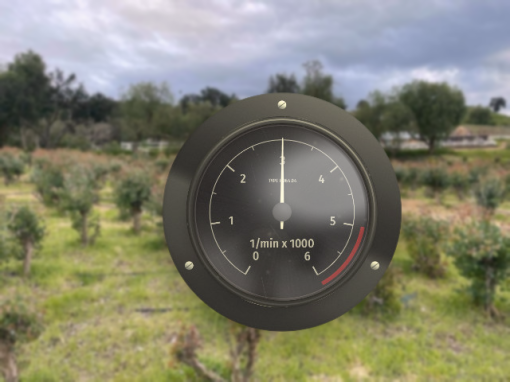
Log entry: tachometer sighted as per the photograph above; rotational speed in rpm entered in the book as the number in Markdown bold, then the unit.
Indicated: **3000** rpm
